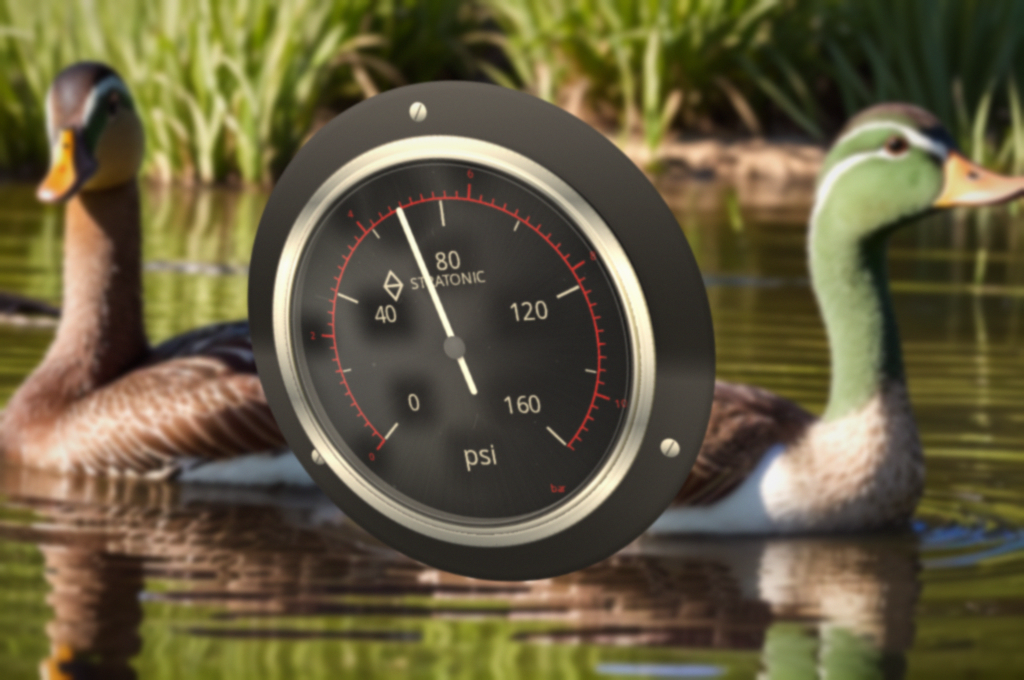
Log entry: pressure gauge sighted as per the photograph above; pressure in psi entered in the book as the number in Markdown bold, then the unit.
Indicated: **70** psi
